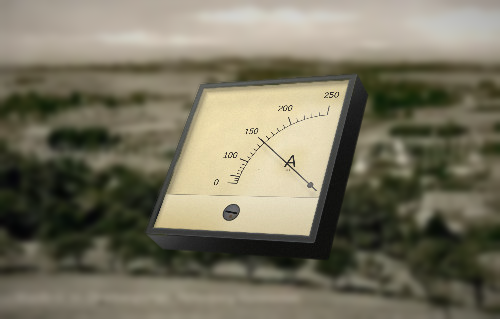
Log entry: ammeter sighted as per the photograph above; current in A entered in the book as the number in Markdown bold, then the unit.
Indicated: **150** A
